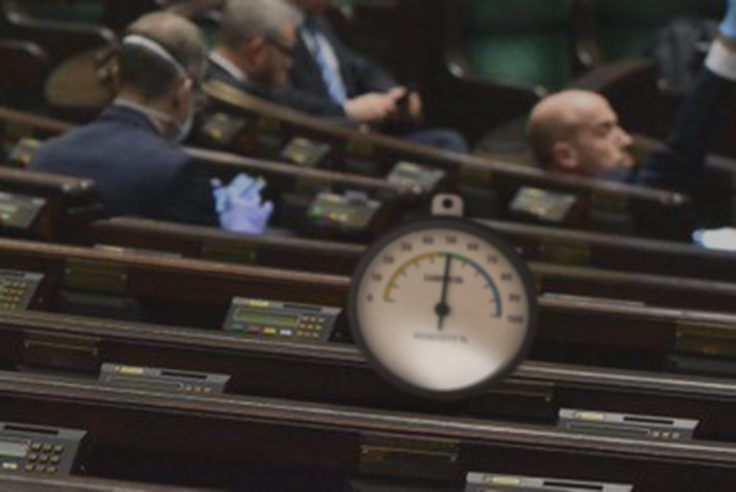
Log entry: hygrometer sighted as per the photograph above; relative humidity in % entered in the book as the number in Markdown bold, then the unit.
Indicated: **50** %
